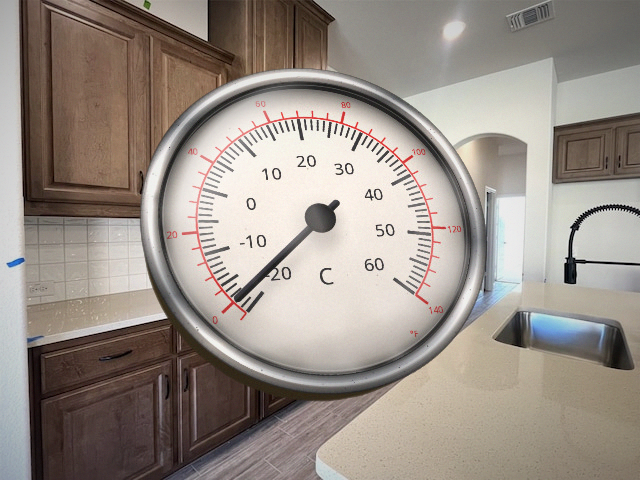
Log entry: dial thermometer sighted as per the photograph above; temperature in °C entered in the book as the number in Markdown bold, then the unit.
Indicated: **-18** °C
